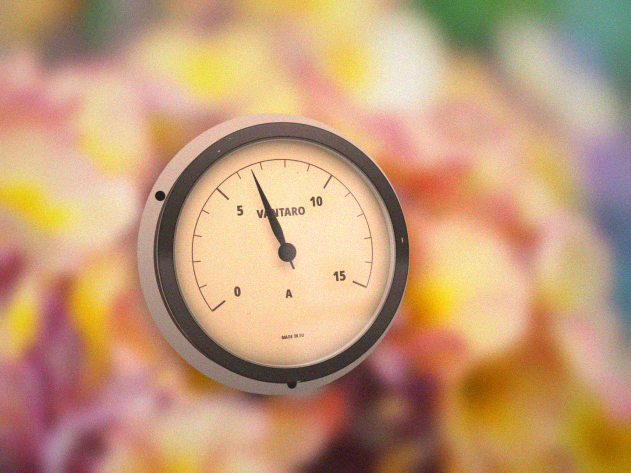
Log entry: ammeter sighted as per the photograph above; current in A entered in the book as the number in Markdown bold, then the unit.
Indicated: **6.5** A
